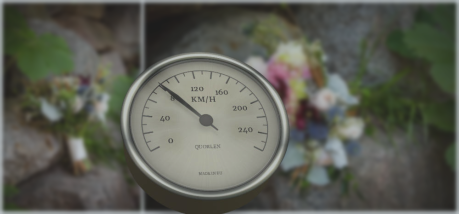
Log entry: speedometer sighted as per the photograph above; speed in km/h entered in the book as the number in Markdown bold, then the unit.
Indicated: **80** km/h
